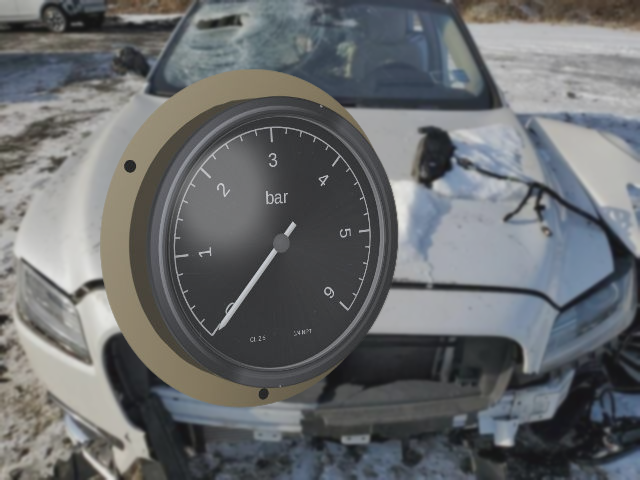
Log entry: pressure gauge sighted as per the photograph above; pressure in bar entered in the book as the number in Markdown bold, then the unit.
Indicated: **0** bar
